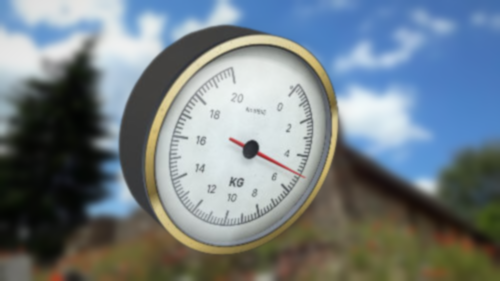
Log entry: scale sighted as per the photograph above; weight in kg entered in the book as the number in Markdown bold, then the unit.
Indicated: **5** kg
